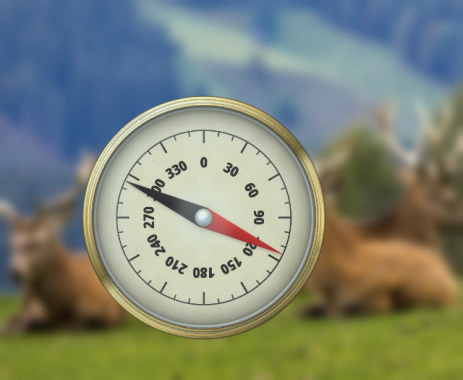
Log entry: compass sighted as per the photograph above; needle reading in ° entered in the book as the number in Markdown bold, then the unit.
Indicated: **115** °
